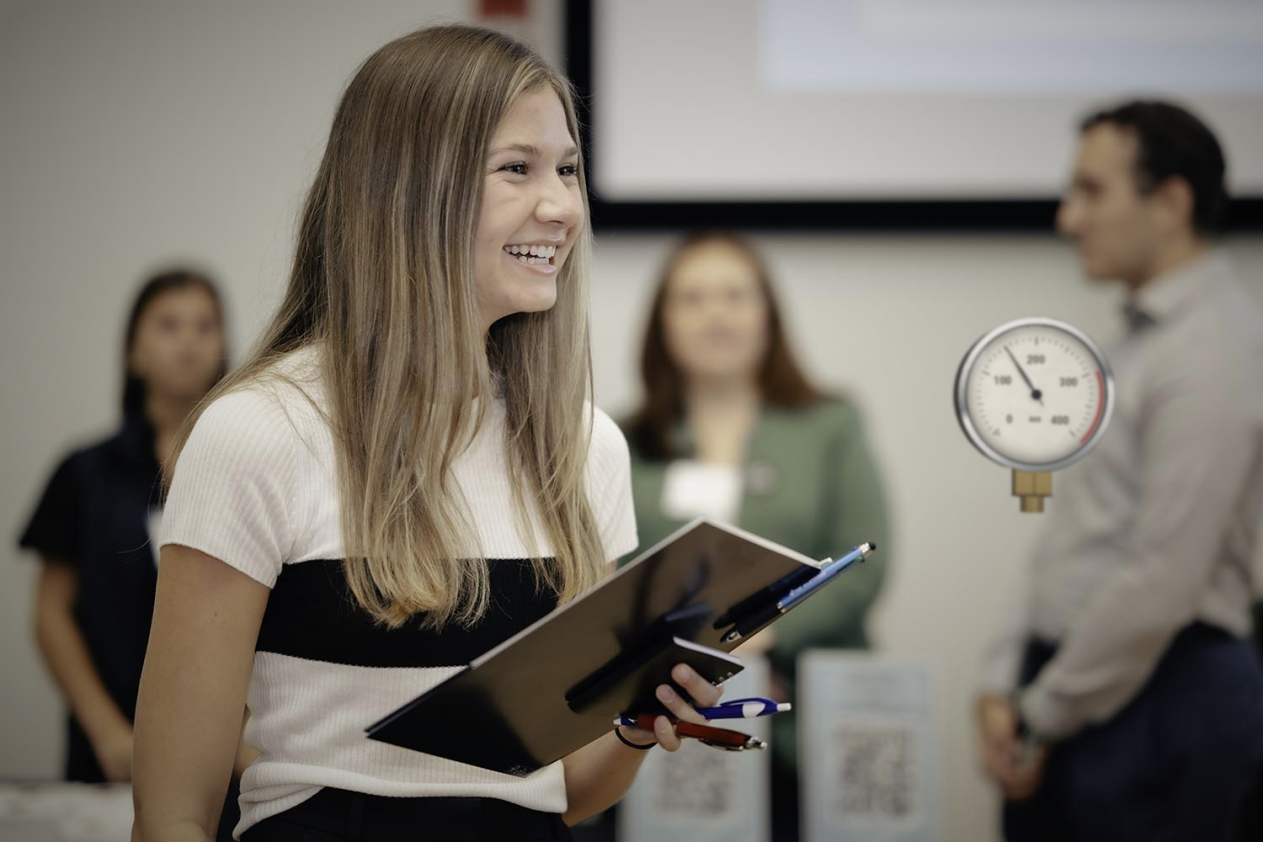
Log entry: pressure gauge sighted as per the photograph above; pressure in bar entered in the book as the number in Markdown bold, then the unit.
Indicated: **150** bar
